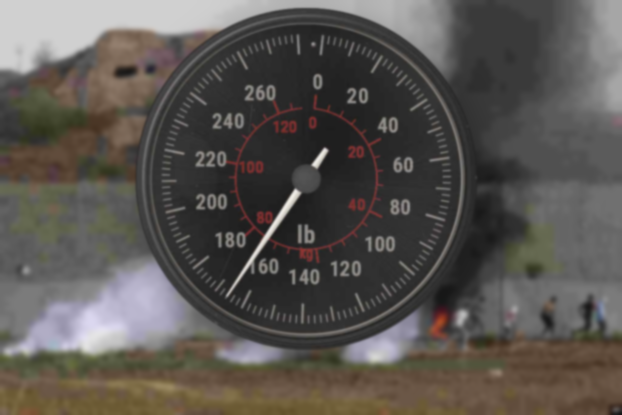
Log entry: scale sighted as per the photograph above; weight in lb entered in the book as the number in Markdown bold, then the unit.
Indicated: **166** lb
